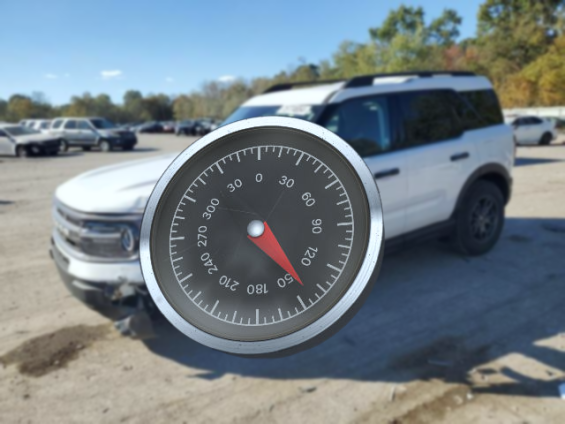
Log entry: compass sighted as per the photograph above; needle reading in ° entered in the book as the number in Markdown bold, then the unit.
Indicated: **142.5** °
